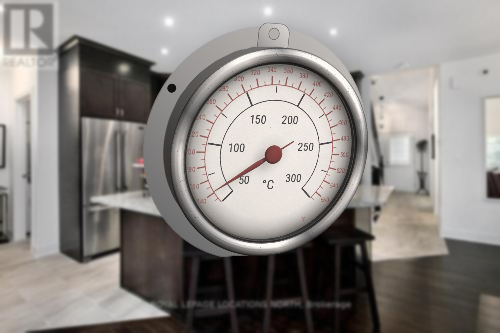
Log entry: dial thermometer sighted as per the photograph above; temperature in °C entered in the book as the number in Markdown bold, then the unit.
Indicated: **62.5** °C
